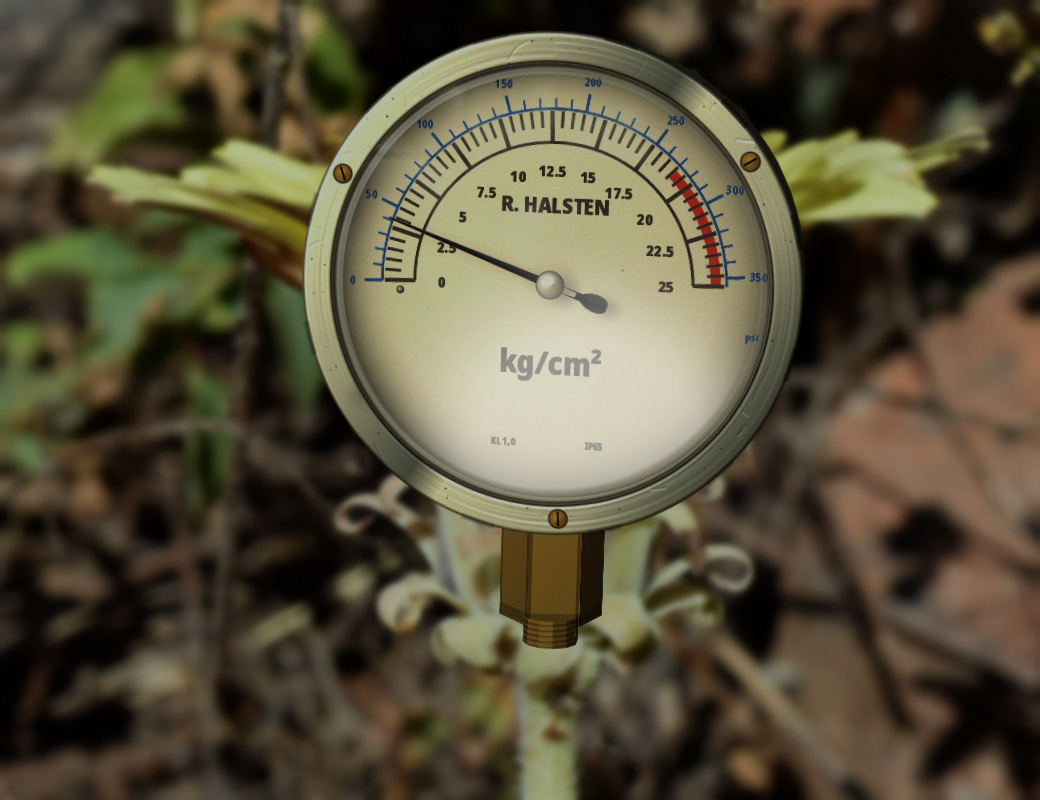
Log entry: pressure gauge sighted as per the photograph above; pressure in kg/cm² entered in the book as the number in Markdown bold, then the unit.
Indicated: **3** kg/cm²
